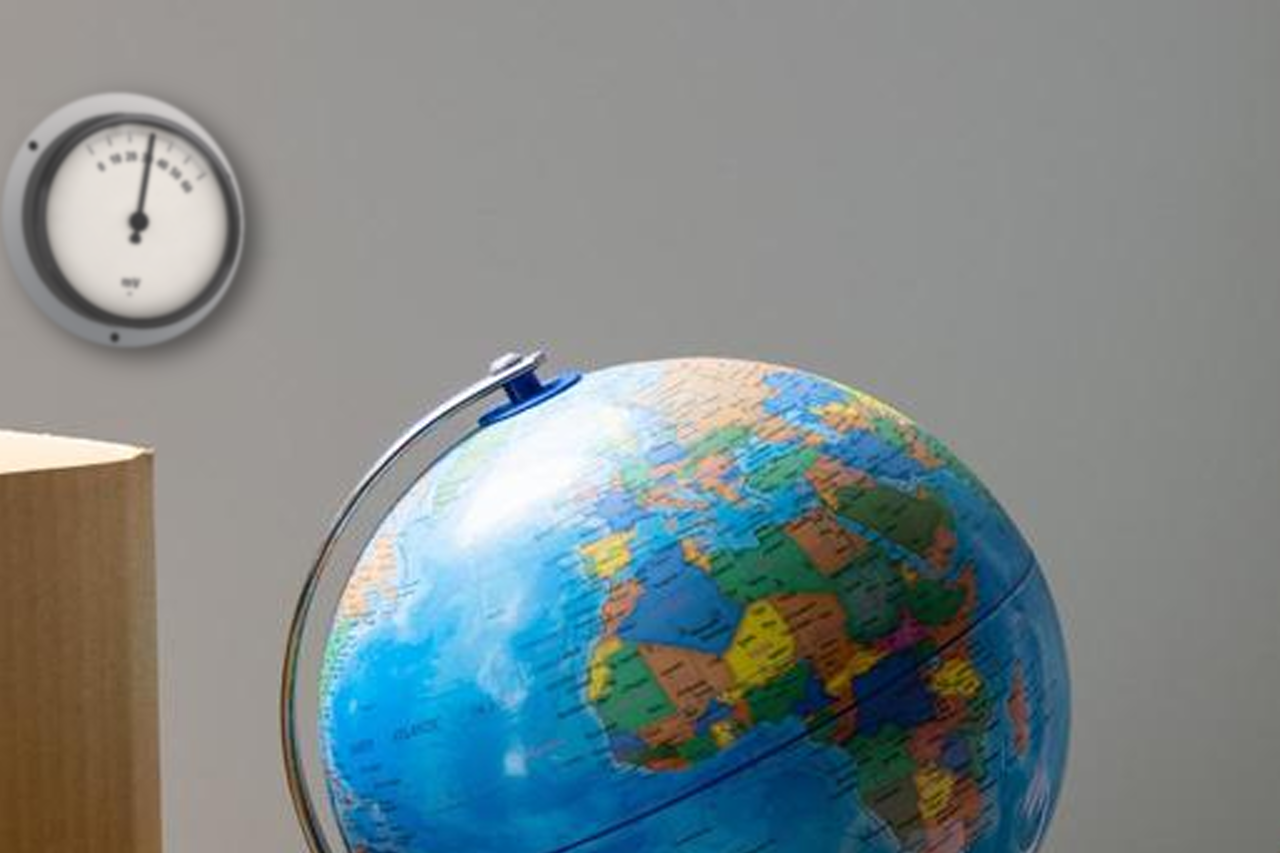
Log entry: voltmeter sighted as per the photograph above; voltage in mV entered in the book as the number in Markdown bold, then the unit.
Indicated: **30** mV
